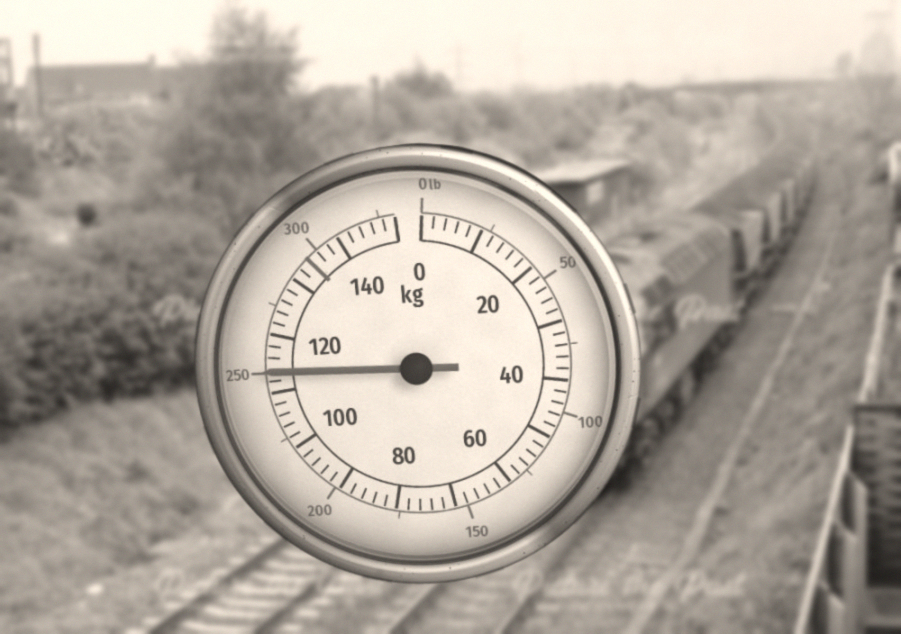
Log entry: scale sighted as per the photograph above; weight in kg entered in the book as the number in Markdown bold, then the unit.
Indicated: **114** kg
